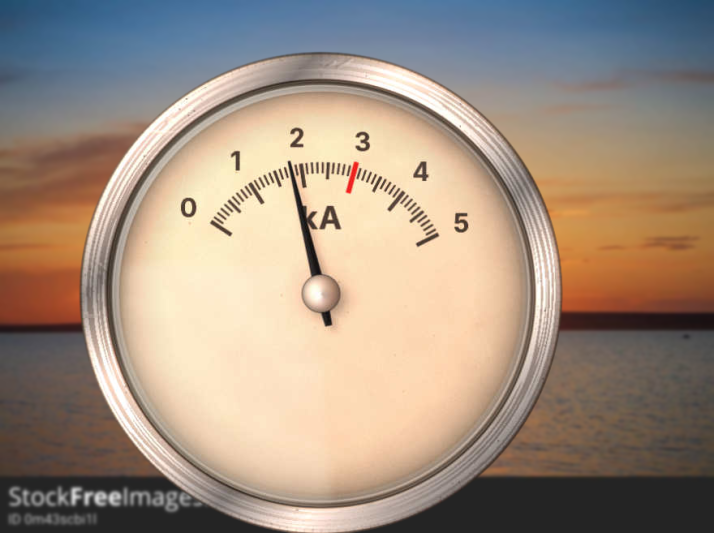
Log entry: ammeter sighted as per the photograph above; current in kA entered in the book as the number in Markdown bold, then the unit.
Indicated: **1.8** kA
